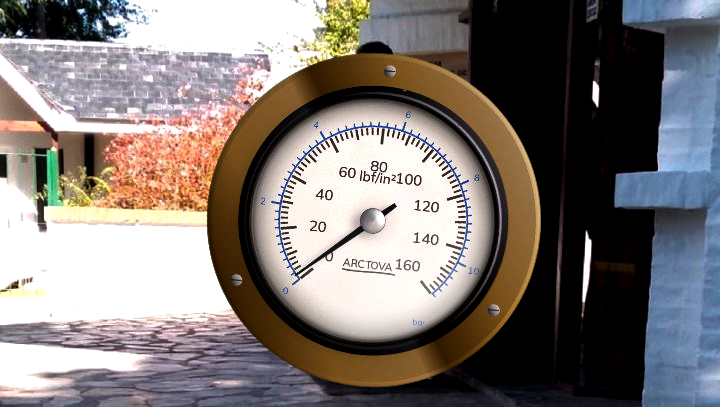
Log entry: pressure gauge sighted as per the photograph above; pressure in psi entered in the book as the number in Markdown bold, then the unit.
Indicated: **2** psi
